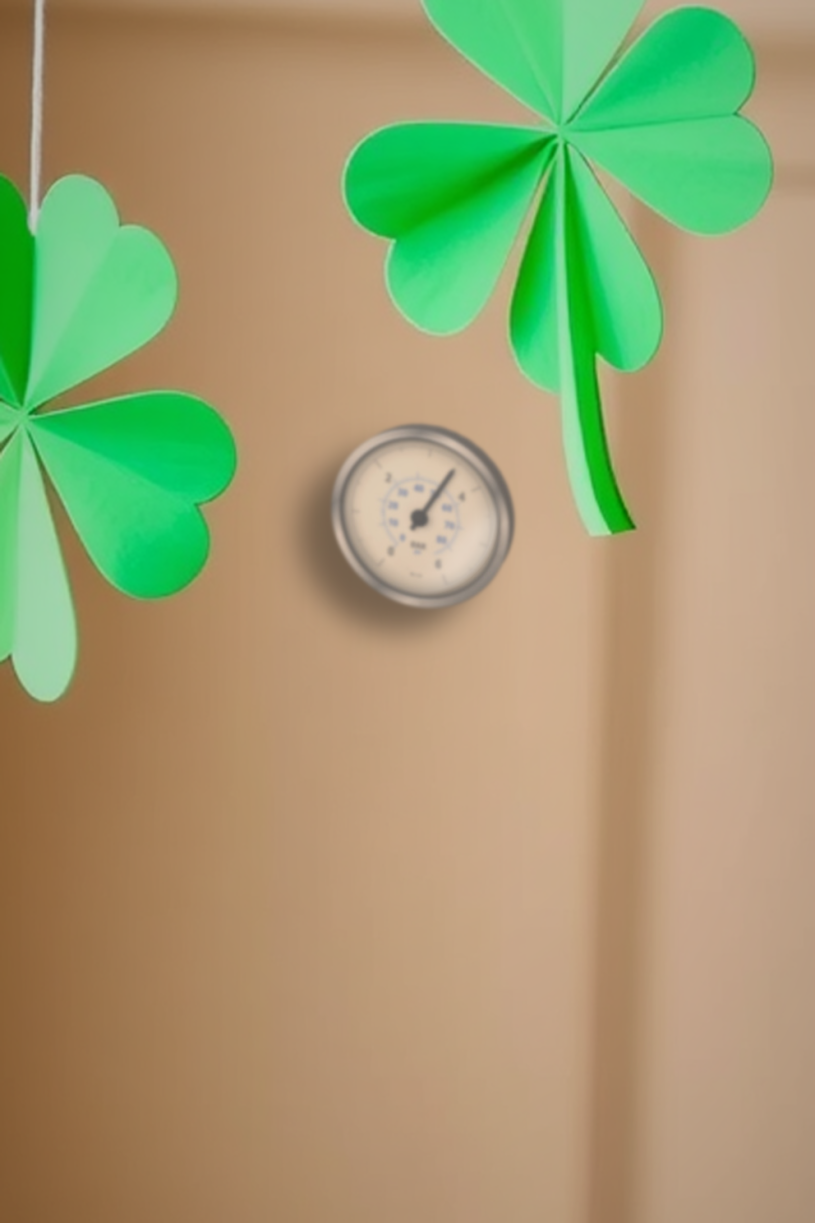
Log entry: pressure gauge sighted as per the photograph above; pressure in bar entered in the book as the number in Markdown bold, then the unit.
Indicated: **3.5** bar
